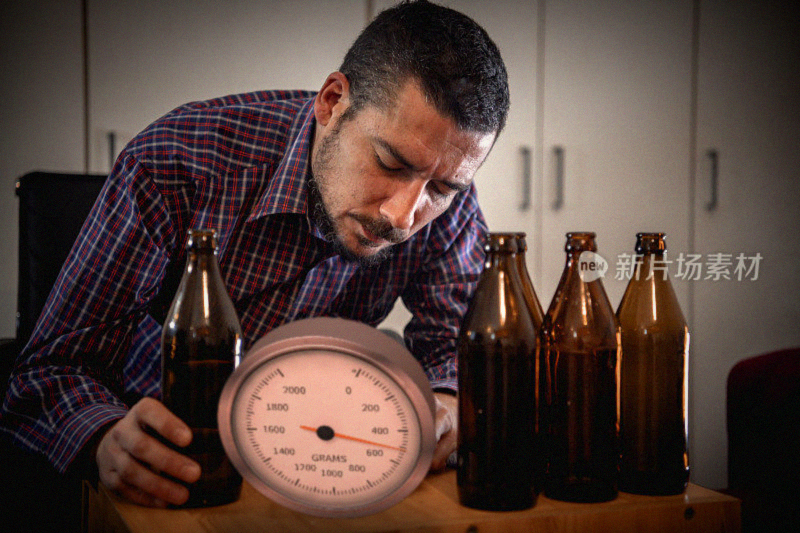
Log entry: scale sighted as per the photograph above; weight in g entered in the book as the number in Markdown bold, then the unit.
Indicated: **500** g
